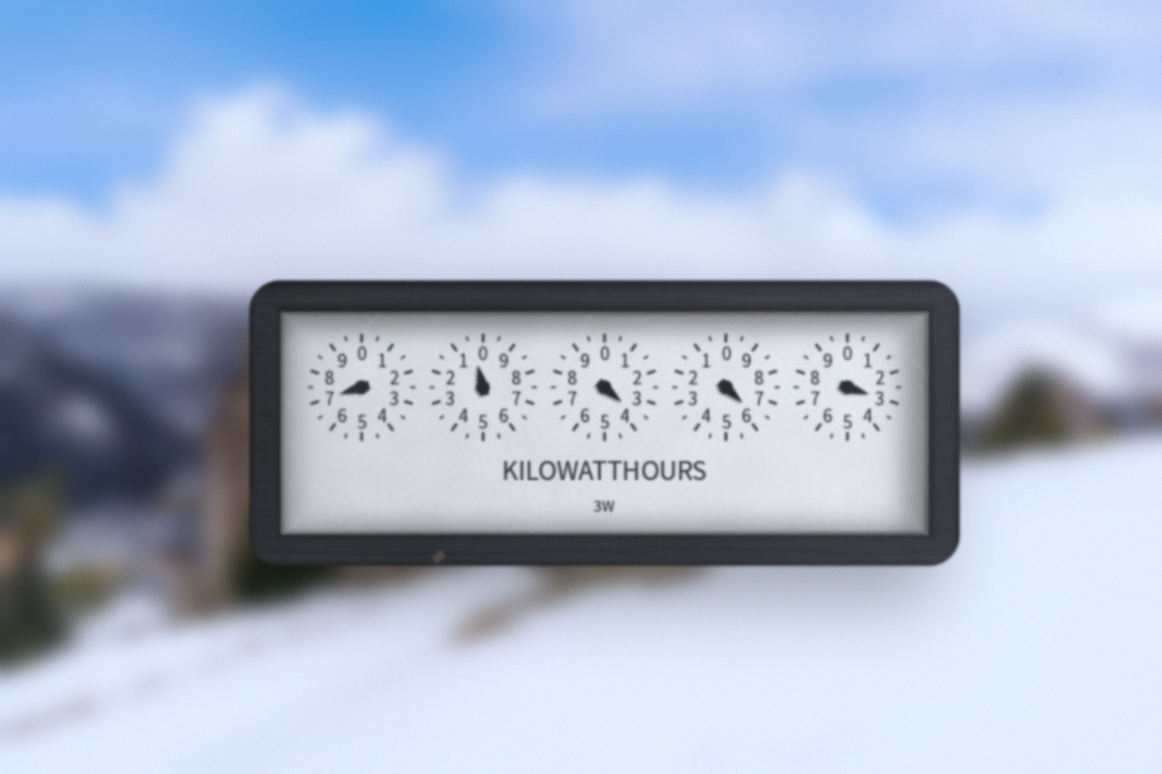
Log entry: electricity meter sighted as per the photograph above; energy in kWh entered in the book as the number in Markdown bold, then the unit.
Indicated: **70363** kWh
